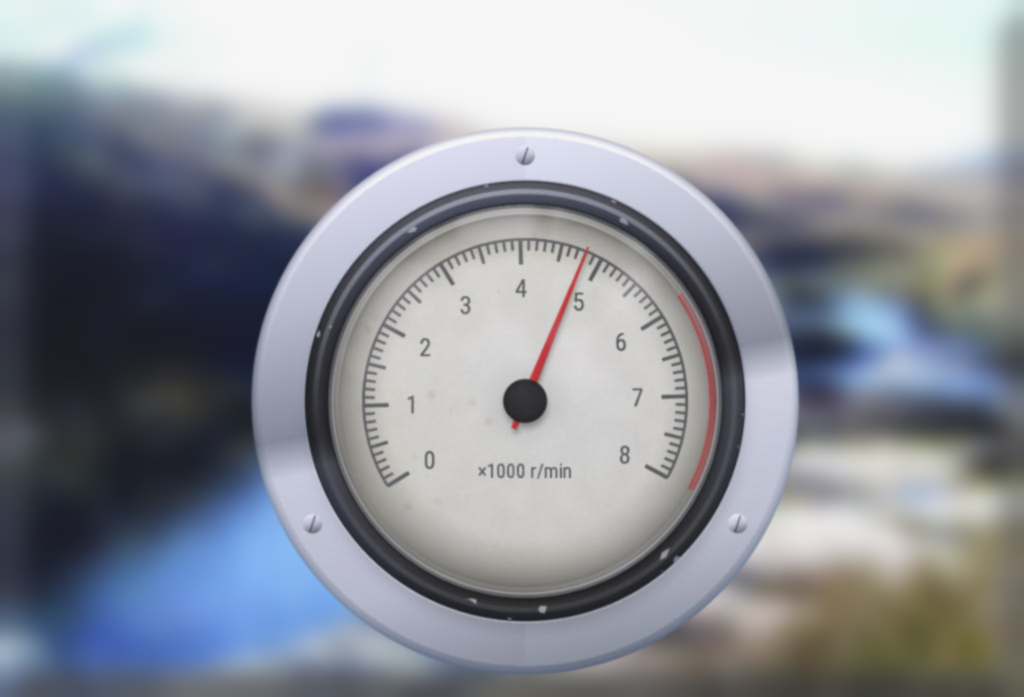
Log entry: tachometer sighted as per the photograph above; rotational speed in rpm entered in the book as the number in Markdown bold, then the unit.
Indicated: **4800** rpm
